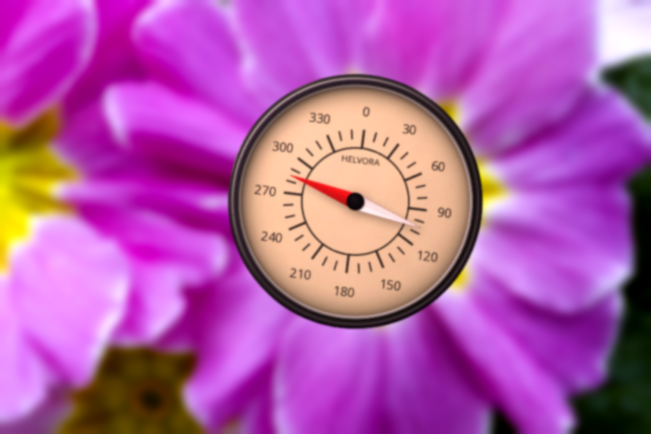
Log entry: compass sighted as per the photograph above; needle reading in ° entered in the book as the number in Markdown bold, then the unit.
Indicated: **285** °
